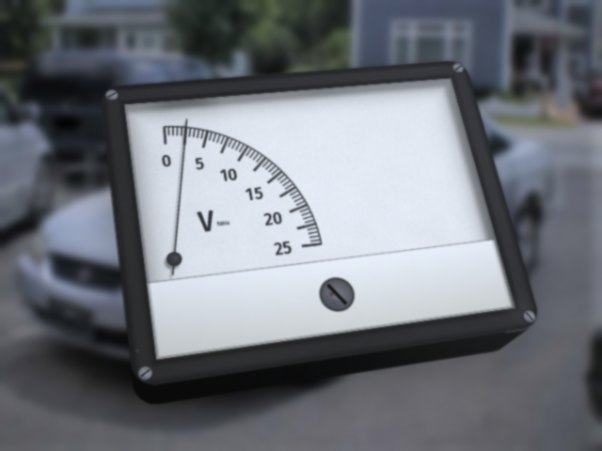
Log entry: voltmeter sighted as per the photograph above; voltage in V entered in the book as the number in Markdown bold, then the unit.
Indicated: **2.5** V
